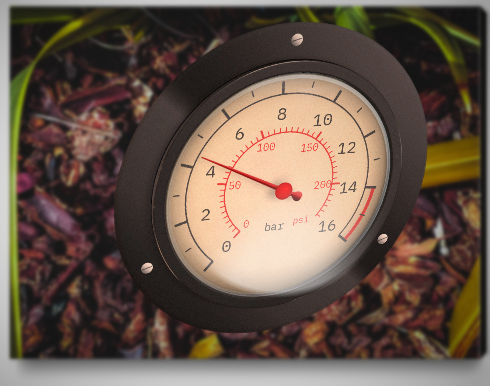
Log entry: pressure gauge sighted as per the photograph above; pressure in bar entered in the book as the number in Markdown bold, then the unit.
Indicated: **4.5** bar
